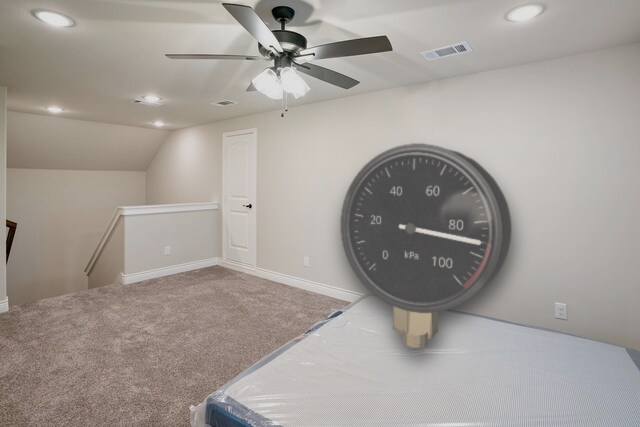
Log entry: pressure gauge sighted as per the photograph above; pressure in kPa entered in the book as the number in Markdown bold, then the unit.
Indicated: **86** kPa
